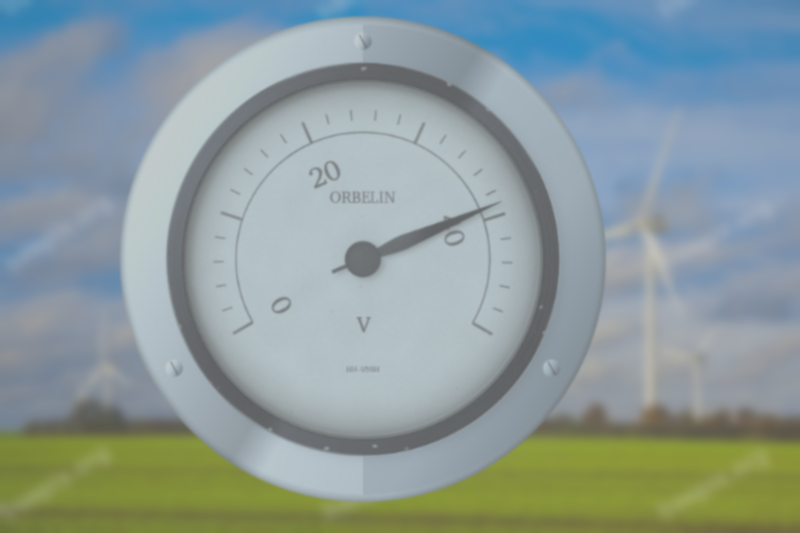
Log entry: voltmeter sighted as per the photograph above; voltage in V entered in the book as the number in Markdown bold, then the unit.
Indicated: **39** V
